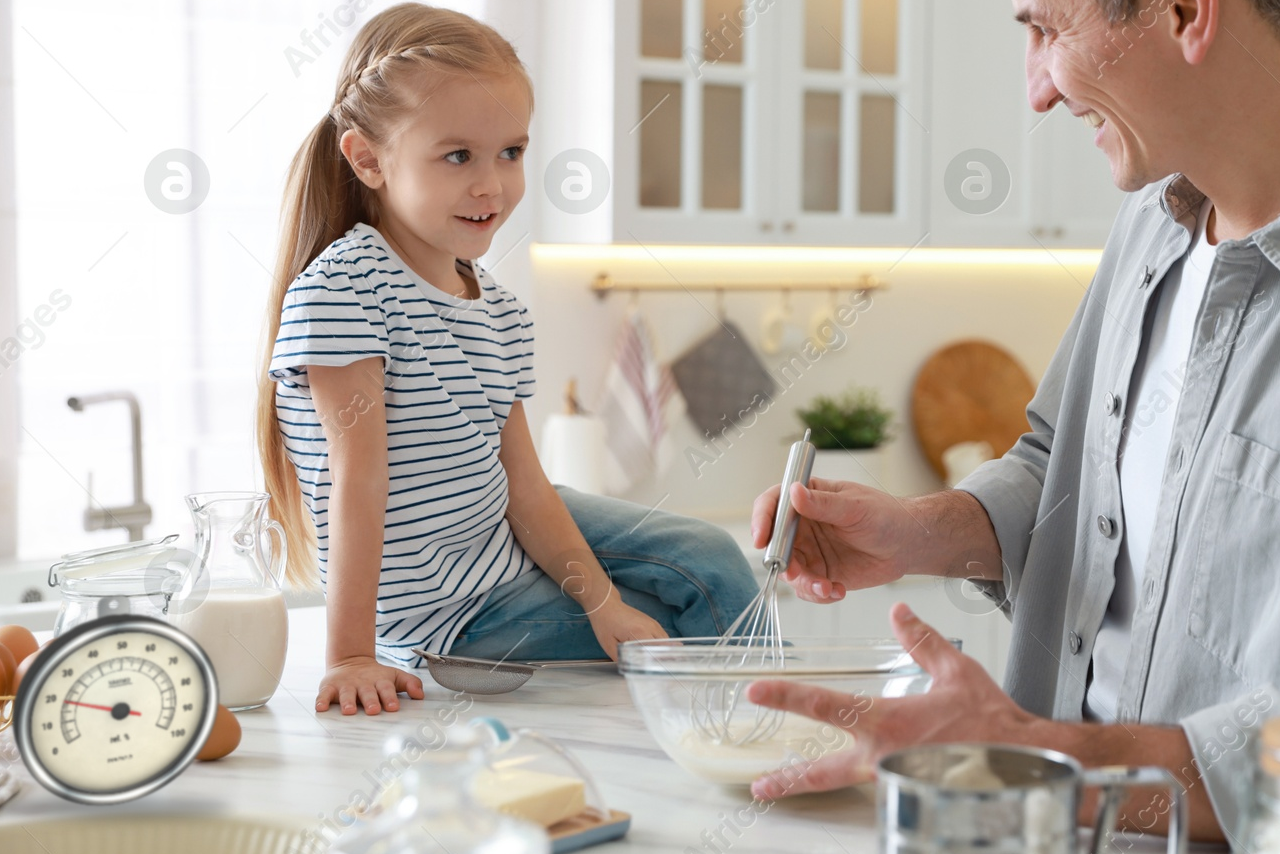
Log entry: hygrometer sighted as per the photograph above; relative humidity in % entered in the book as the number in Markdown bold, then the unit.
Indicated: **20** %
